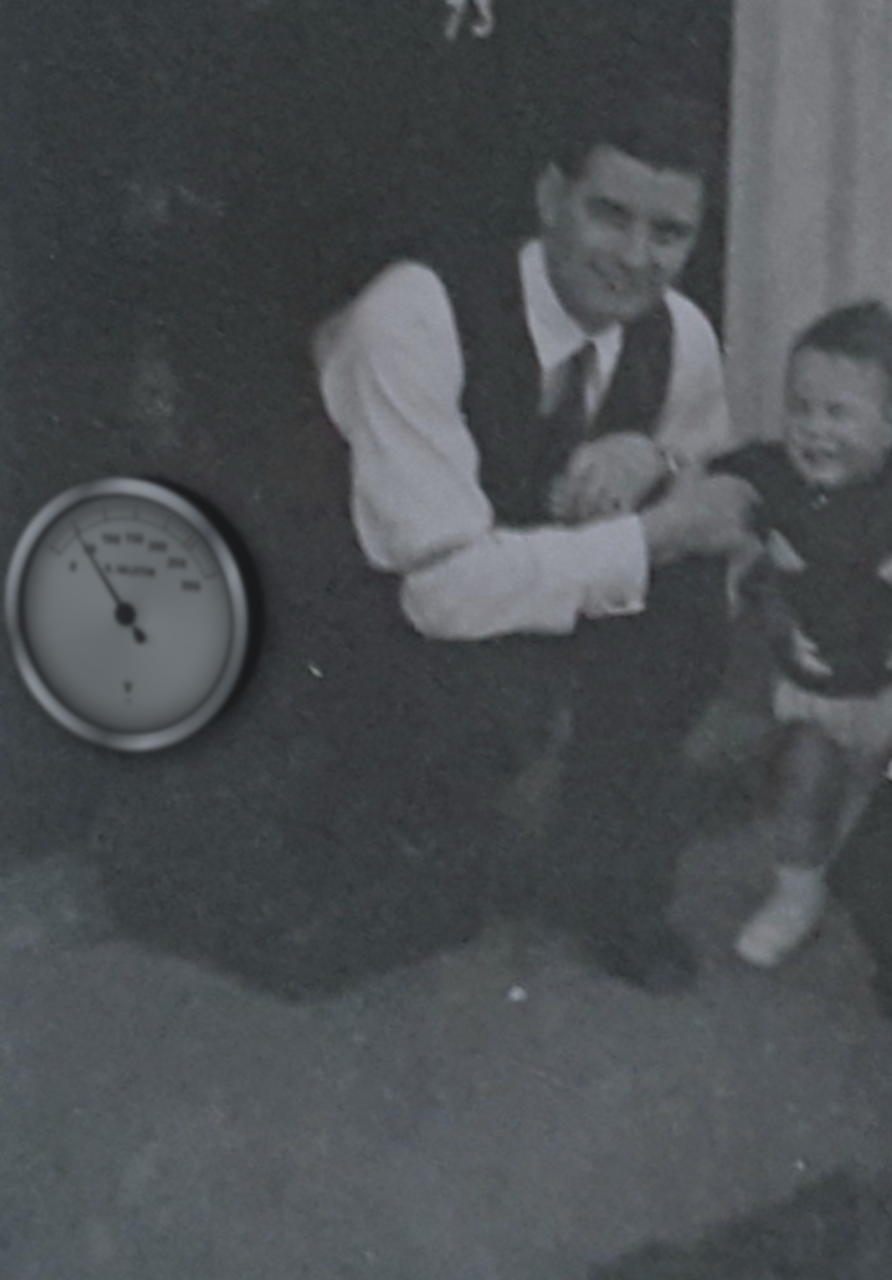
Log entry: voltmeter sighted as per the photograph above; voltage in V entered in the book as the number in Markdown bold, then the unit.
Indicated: **50** V
